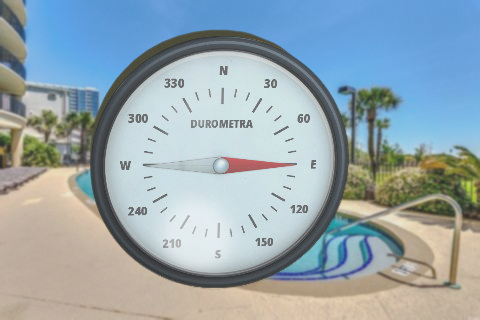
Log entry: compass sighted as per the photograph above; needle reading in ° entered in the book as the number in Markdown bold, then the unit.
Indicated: **90** °
